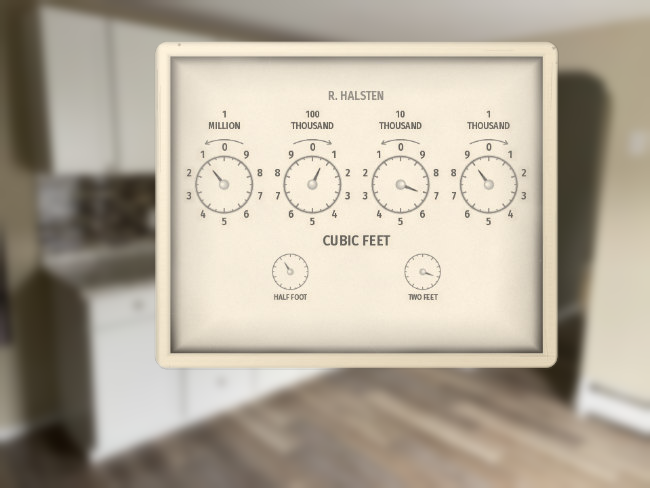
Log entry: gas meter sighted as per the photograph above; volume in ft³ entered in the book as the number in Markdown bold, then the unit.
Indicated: **106900** ft³
